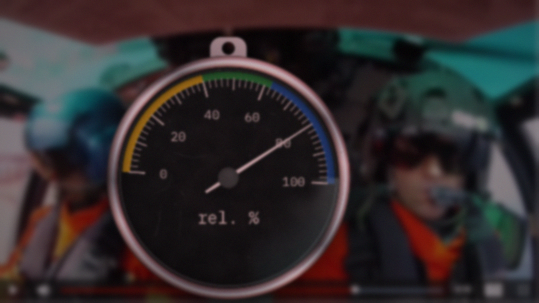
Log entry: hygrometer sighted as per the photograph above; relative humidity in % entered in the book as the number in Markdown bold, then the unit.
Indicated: **80** %
